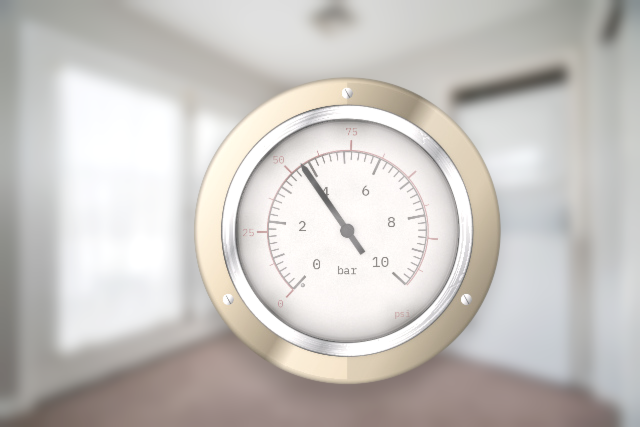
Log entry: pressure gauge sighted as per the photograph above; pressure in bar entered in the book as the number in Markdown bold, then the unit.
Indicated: **3.8** bar
